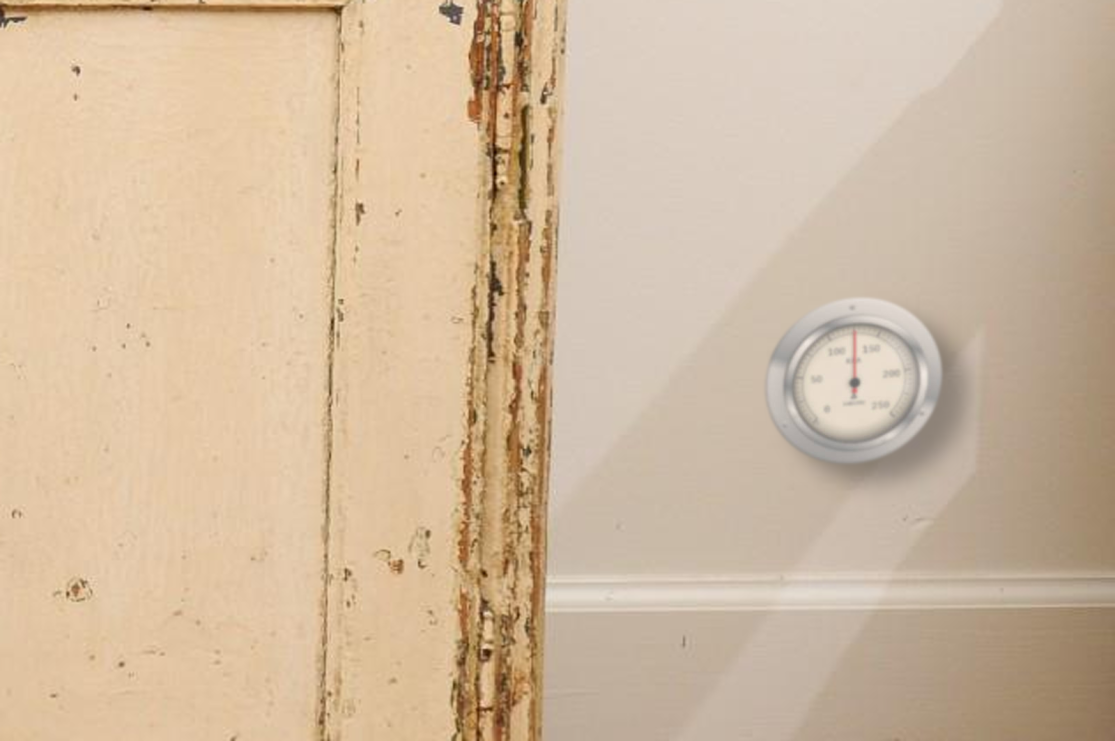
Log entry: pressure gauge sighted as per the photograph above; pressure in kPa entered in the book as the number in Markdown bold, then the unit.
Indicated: **125** kPa
